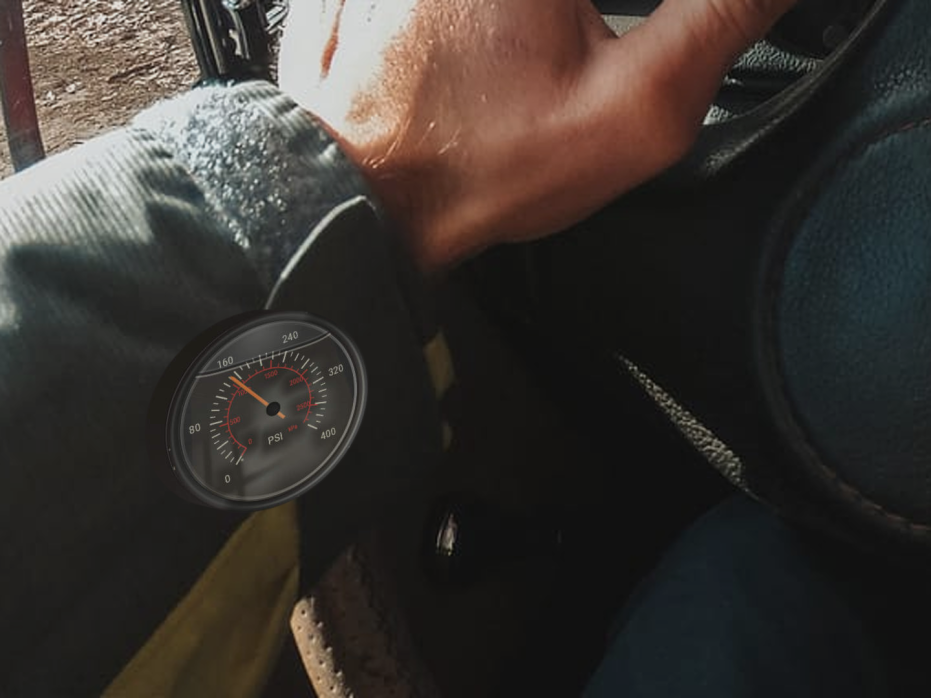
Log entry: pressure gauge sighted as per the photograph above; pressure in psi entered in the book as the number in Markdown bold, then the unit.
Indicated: **150** psi
